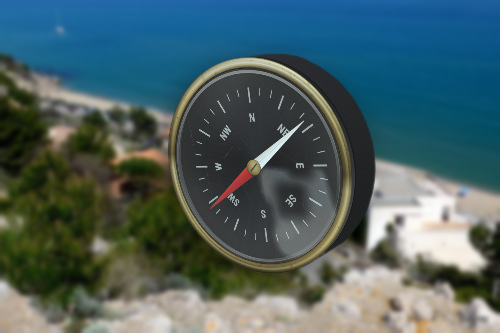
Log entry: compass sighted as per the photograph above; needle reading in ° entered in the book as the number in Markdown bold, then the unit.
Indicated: **235** °
